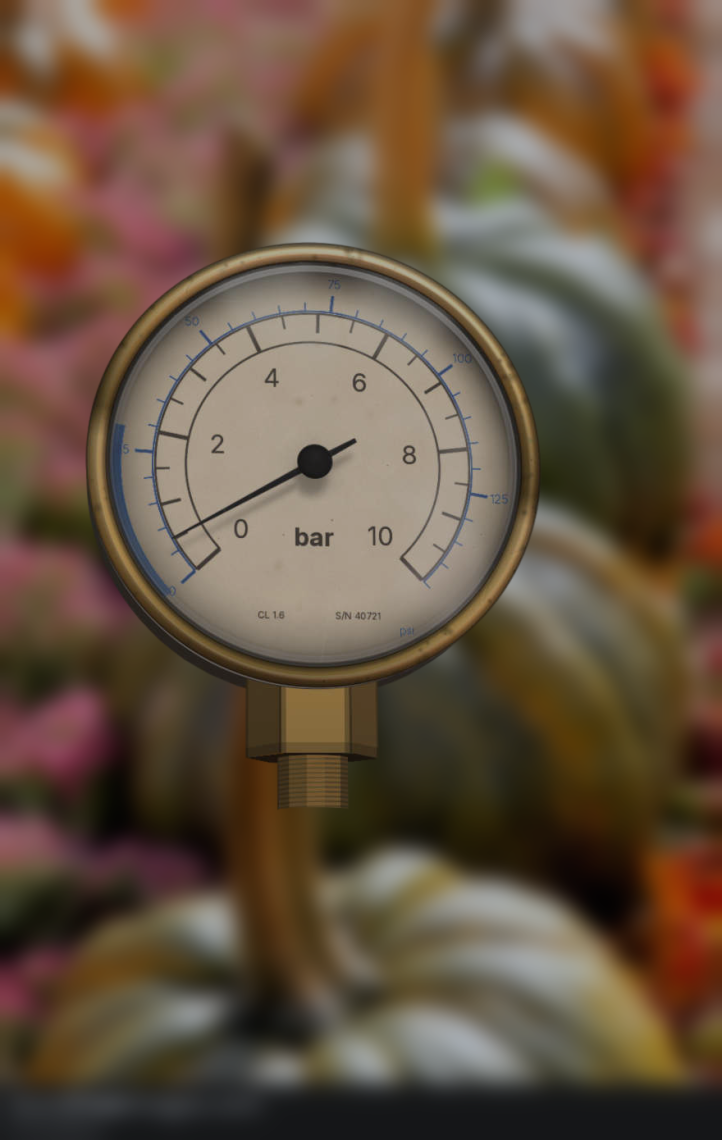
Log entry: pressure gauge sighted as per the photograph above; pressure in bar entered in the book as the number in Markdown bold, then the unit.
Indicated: **0.5** bar
